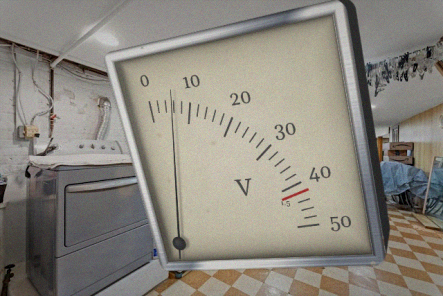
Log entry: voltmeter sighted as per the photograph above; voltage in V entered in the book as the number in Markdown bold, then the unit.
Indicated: **6** V
